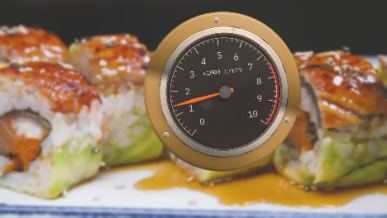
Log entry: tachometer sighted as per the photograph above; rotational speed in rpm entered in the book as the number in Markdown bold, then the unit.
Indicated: **1400** rpm
